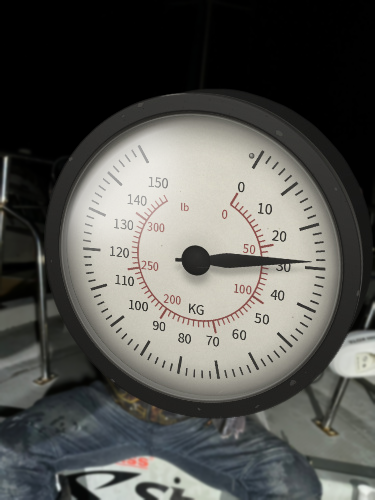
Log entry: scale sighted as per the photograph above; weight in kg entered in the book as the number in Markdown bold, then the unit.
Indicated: **28** kg
